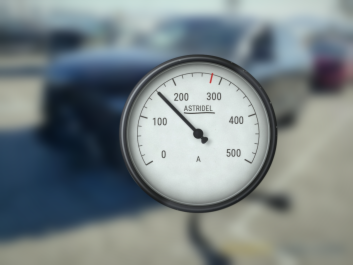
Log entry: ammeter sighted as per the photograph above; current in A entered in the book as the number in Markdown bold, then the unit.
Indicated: **160** A
